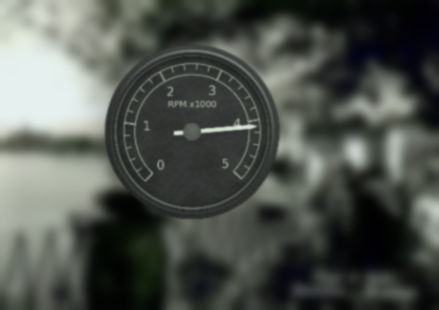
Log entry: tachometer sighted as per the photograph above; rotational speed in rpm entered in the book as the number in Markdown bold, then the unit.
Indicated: **4100** rpm
